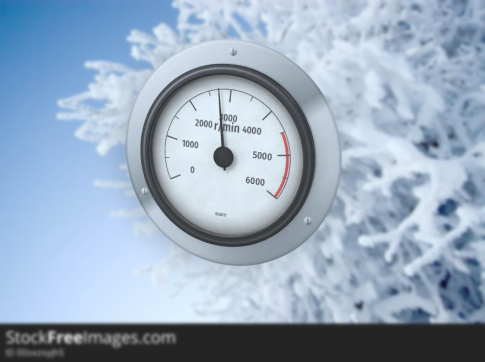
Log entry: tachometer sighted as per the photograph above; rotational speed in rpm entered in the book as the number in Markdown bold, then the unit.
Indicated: **2750** rpm
